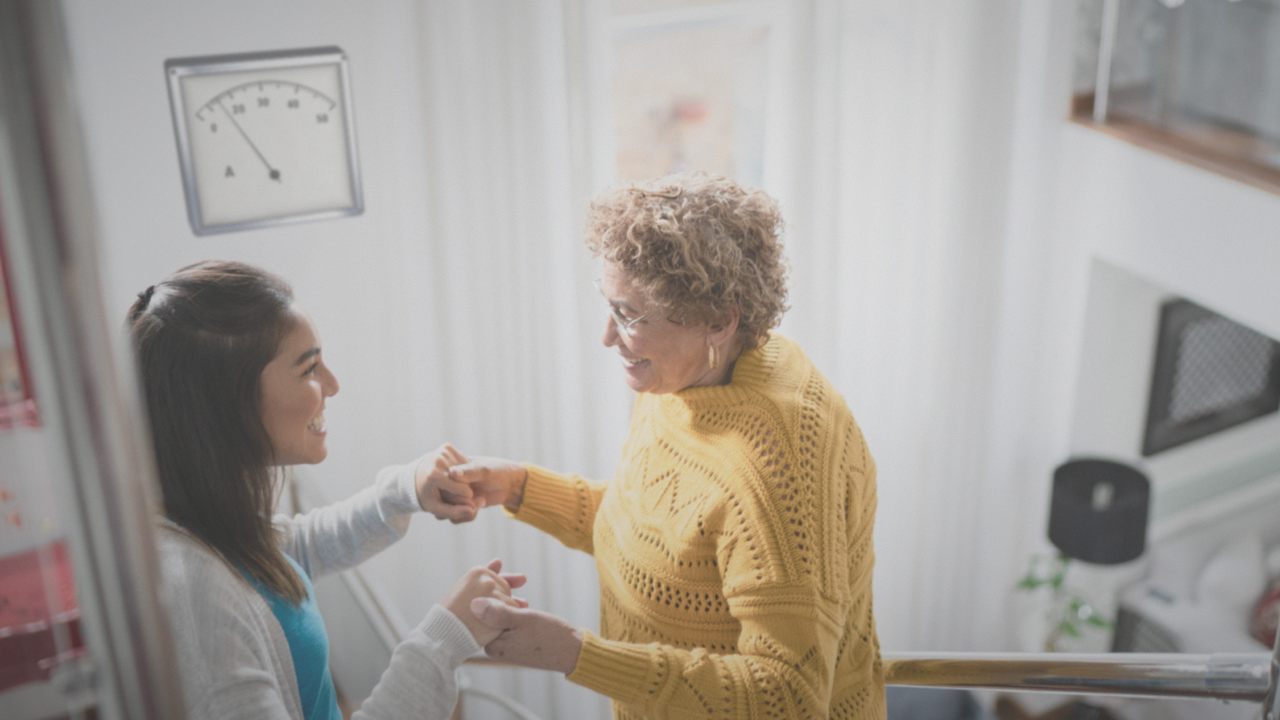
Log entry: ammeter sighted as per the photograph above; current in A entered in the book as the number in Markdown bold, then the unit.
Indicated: **15** A
